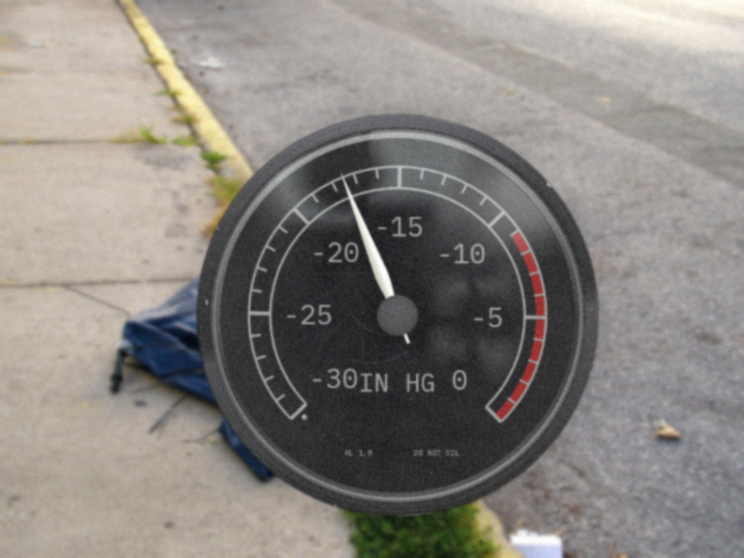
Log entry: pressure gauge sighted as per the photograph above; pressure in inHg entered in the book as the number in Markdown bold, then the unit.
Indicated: **-17.5** inHg
